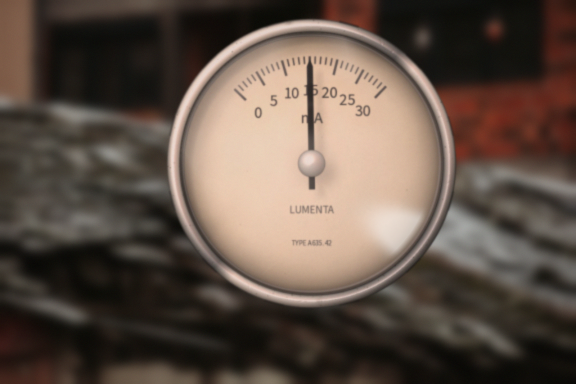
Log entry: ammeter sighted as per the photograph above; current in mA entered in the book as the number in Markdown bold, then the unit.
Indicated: **15** mA
